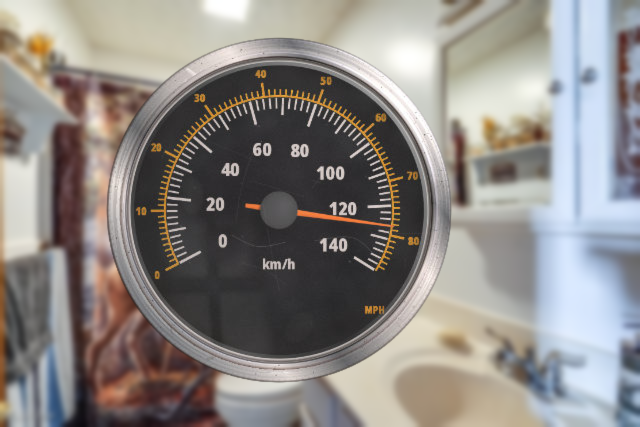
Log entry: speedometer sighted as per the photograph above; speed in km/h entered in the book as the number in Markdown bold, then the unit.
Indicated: **126** km/h
